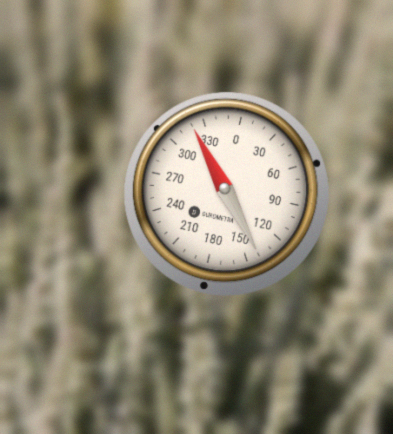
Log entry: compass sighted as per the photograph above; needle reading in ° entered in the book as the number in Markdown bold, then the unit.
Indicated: **320** °
